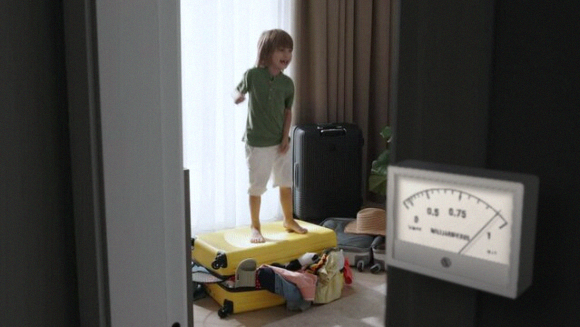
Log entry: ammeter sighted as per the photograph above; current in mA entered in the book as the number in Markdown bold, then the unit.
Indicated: **0.95** mA
